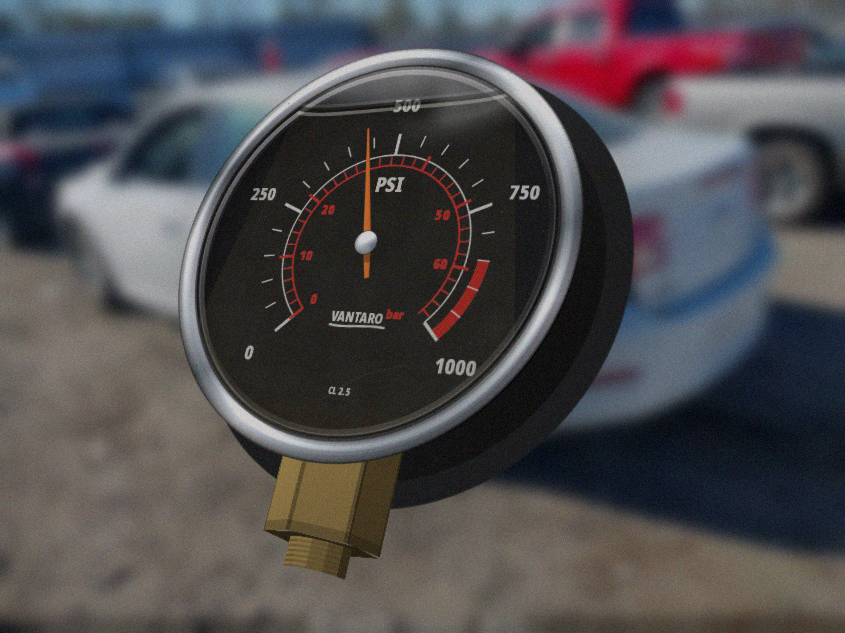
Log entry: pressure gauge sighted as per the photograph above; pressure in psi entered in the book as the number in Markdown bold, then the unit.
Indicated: **450** psi
